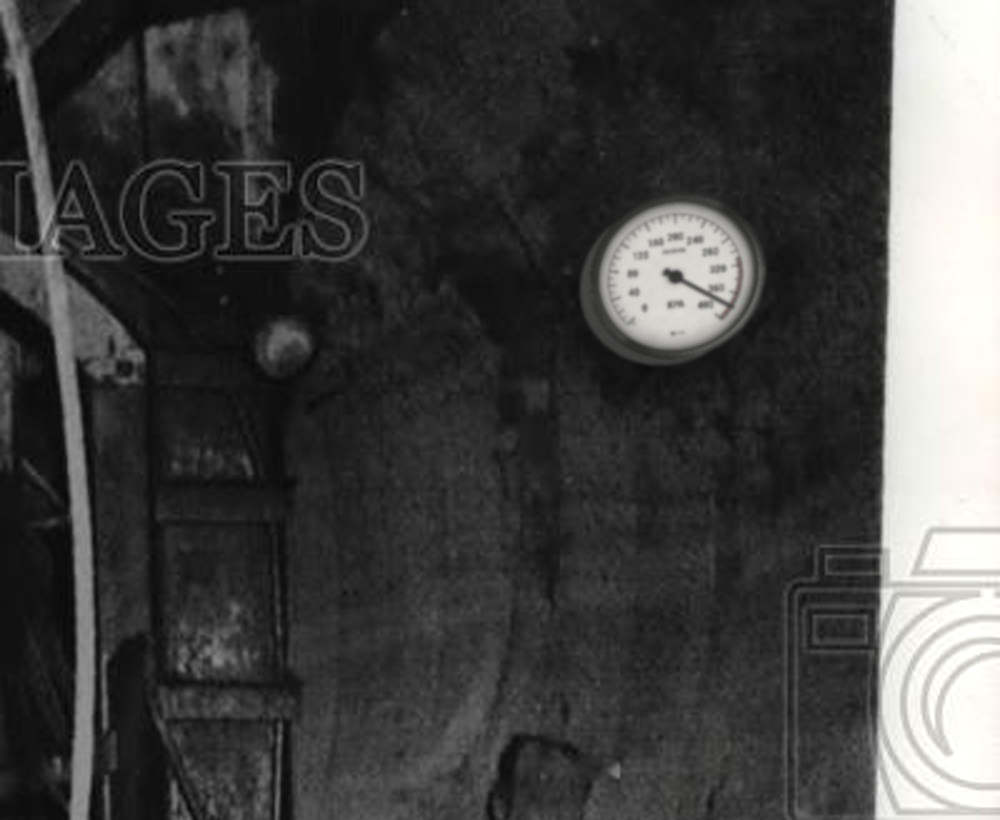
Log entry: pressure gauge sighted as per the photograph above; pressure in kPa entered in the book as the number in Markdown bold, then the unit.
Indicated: **380** kPa
